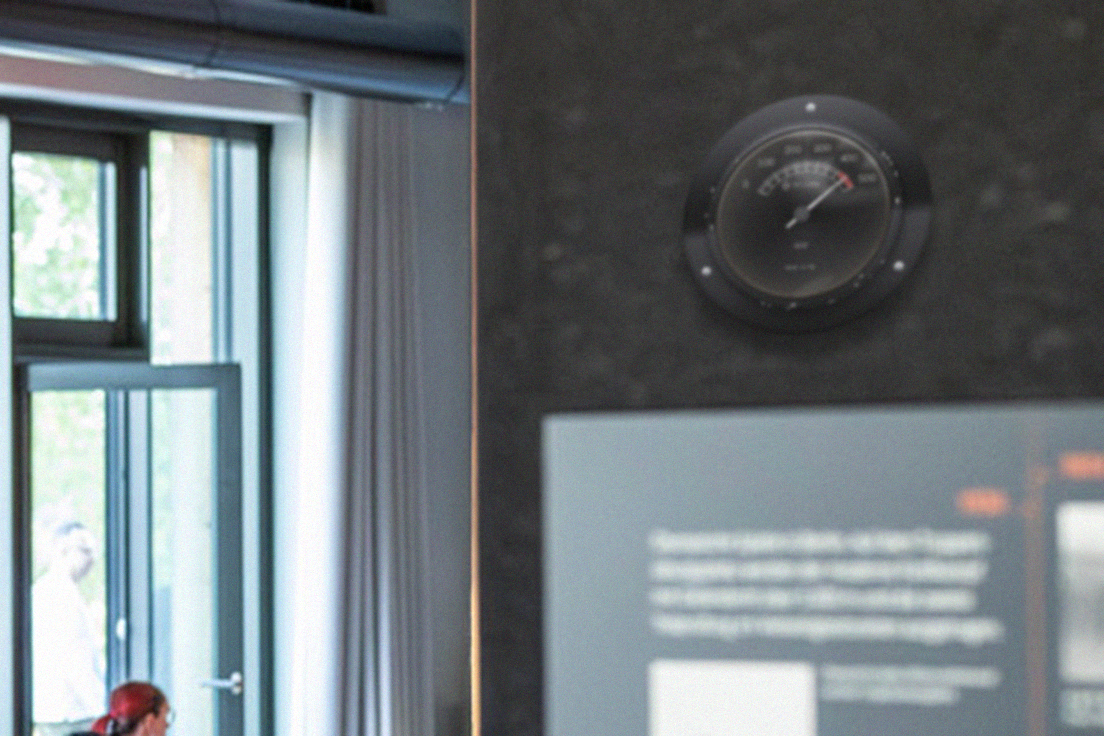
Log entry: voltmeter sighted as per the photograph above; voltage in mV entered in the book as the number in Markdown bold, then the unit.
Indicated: **450** mV
